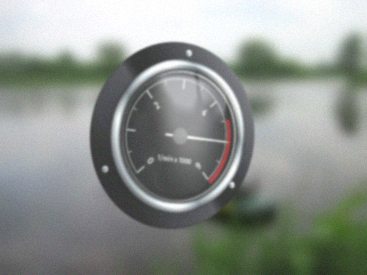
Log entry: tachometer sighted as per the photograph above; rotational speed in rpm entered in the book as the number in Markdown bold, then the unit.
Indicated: **5000** rpm
